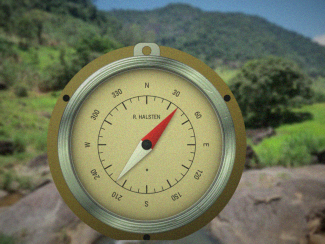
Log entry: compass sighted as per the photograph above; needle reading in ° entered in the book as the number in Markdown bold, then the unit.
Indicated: **40** °
